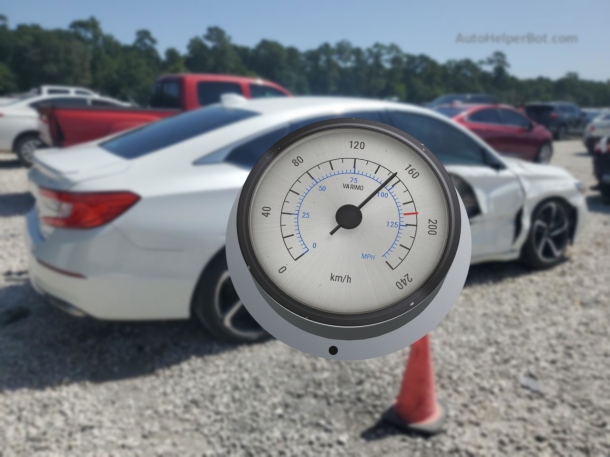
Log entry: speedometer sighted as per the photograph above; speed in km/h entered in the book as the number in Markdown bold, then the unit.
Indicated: **155** km/h
